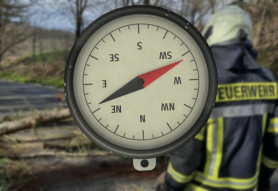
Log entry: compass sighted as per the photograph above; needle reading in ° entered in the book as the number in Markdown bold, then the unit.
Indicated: **245** °
